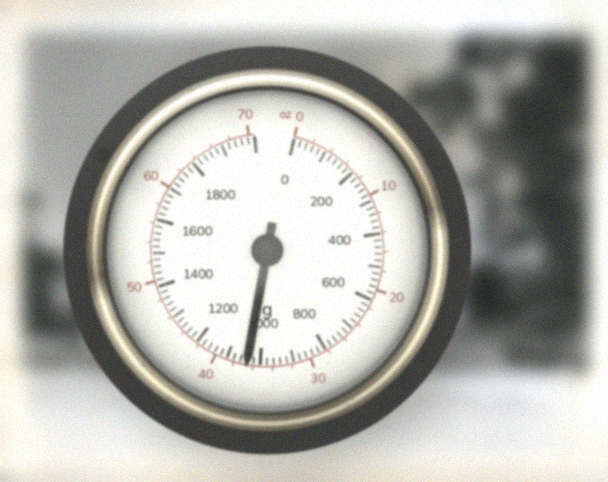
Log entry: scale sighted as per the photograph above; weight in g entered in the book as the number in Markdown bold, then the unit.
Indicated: **1040** g
